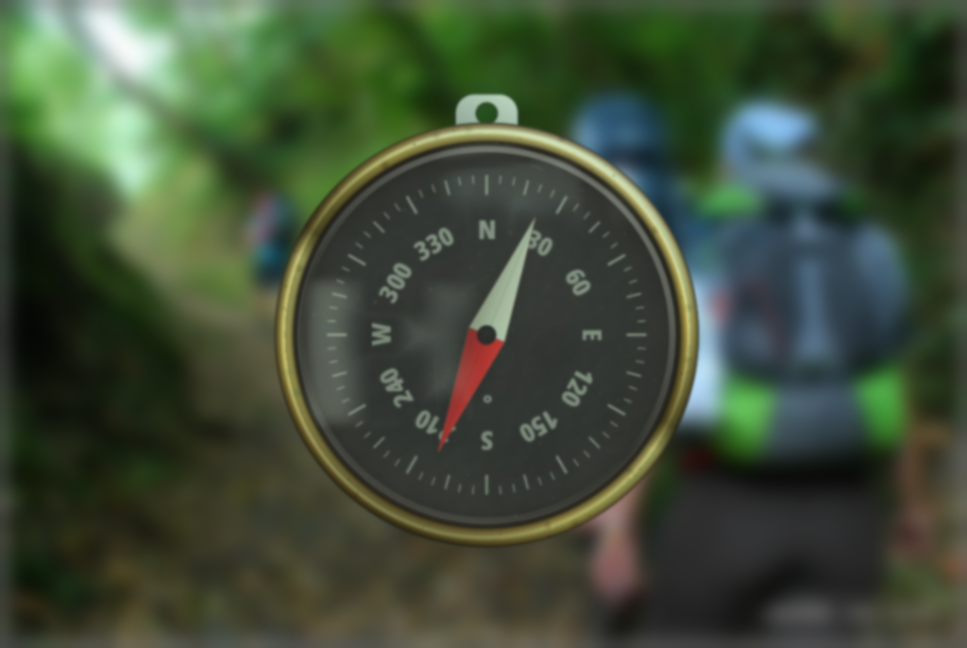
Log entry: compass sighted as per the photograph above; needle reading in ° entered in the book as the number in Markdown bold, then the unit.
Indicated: **202.5** °
